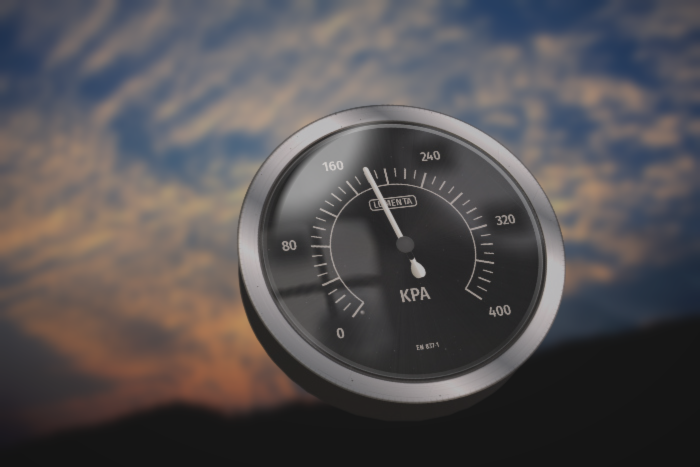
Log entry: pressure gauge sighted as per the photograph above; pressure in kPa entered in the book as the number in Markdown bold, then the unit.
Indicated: **180** kPa
